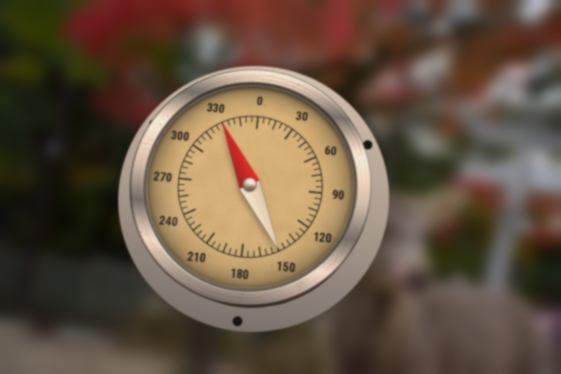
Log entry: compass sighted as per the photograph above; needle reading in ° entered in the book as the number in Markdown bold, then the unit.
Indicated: **330** °
